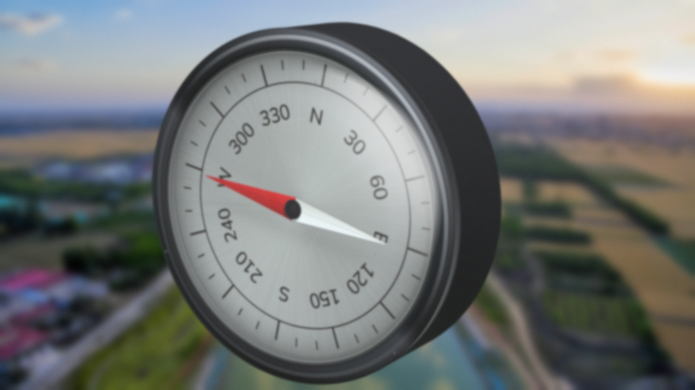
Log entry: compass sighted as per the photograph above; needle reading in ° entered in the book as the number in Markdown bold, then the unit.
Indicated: **270** °
